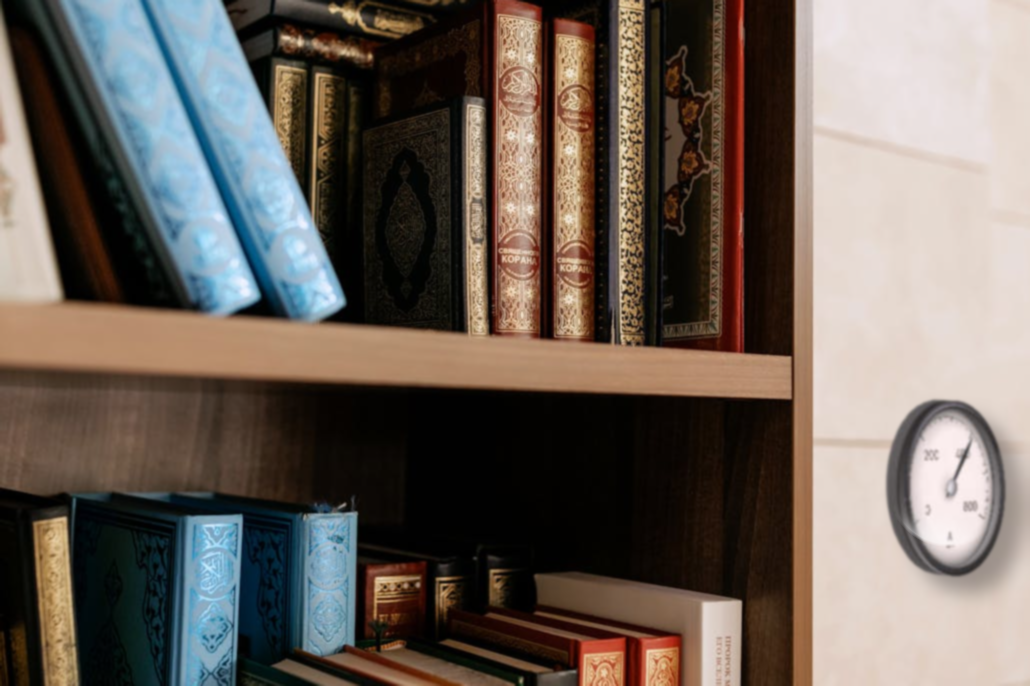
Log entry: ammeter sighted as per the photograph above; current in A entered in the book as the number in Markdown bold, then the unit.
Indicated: **400** A
